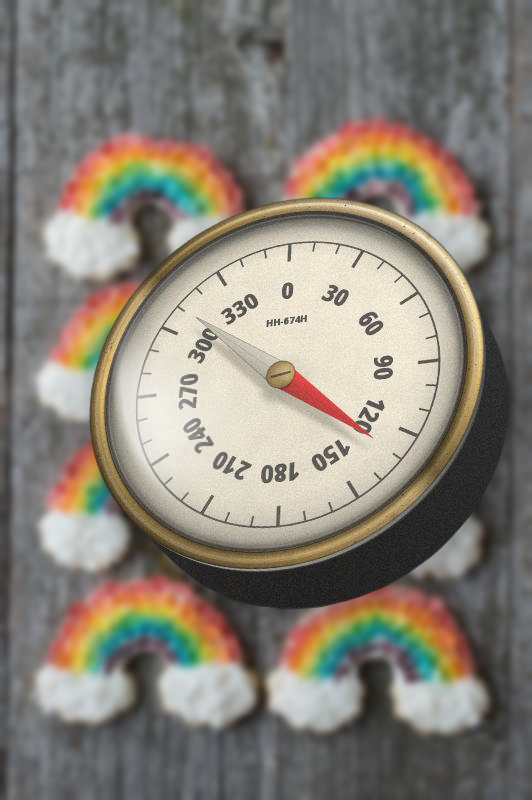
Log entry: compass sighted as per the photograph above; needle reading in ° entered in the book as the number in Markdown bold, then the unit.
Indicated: **130** °
